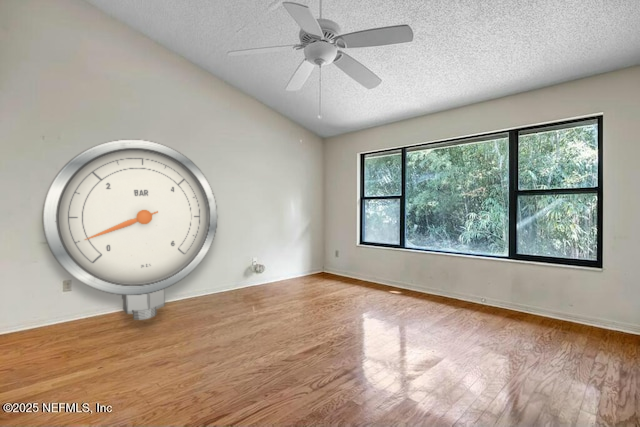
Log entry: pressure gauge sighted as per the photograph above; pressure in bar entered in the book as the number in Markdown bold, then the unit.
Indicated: **0.5** bar
